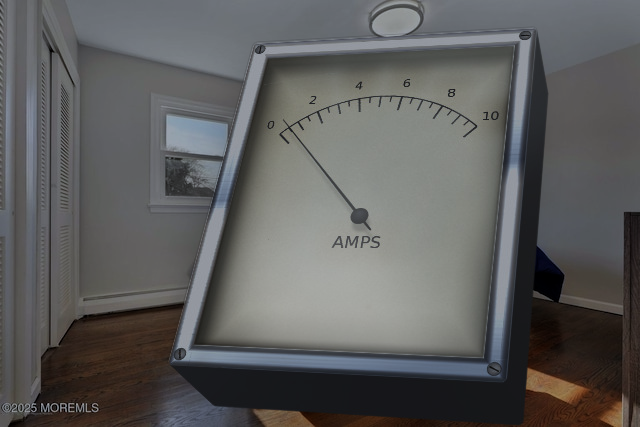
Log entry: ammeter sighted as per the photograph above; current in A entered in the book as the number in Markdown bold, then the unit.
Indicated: **0.5** A
